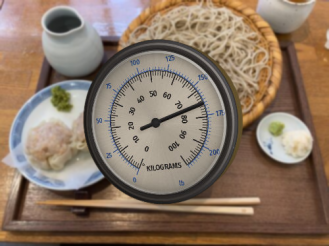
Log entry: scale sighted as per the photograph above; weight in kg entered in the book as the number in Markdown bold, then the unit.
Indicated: **75** kg
